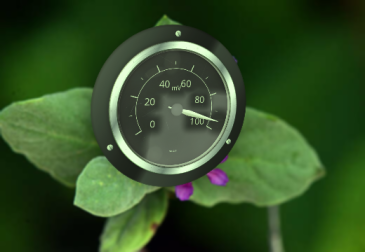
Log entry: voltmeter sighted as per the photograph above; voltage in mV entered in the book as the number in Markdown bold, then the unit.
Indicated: **95** mV
